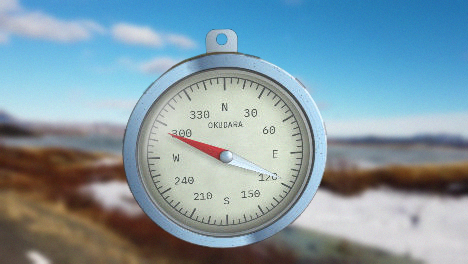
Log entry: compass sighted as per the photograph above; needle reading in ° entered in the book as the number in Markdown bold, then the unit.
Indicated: **295** °
